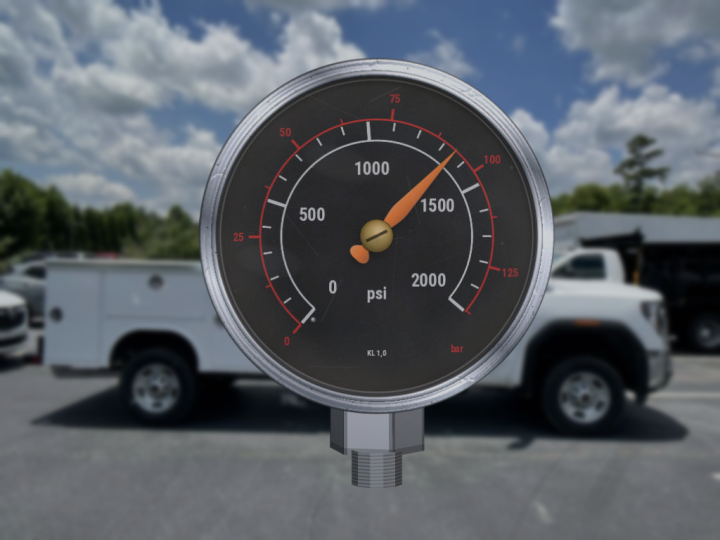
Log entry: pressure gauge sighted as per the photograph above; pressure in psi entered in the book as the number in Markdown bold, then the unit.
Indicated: **1350** psi
